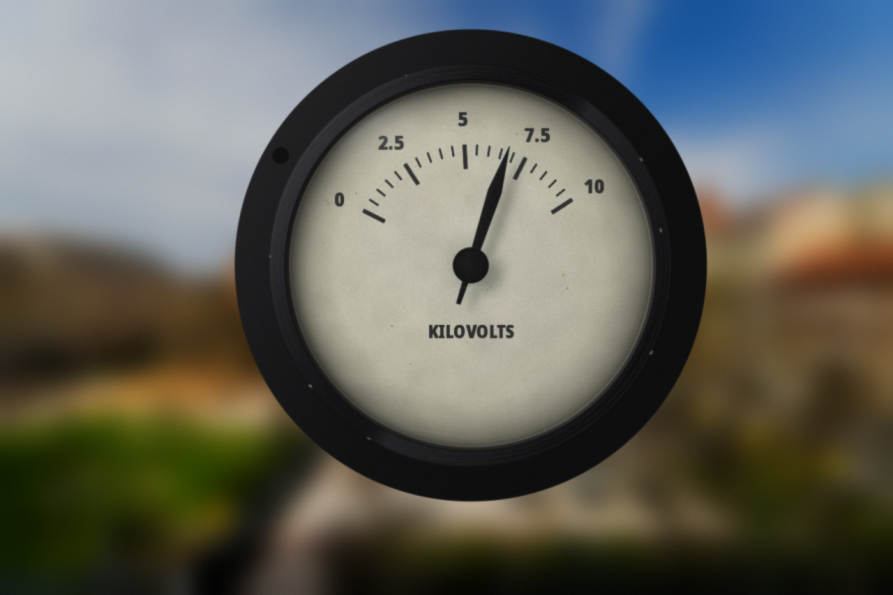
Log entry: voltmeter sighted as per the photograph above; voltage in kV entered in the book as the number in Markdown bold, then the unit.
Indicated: **6.75** kV
